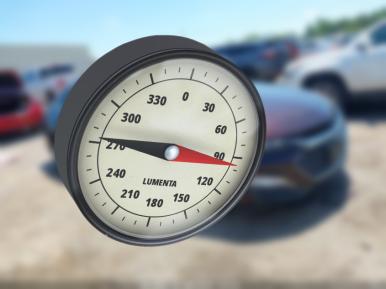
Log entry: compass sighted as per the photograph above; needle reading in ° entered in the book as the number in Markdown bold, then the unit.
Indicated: **95** °
